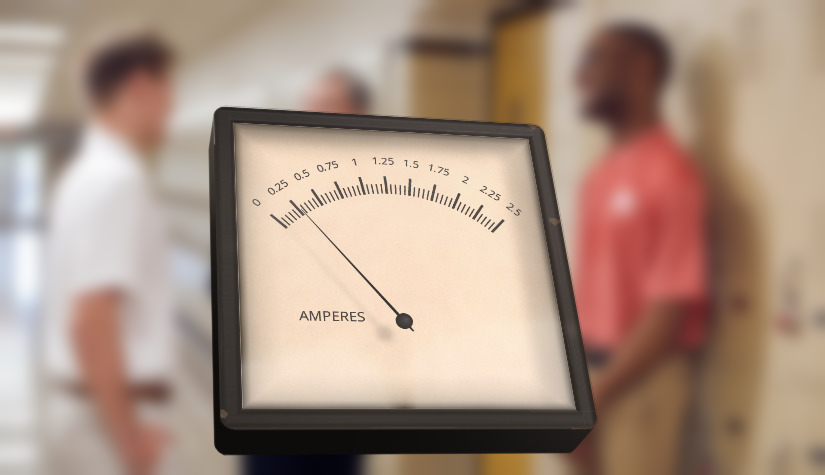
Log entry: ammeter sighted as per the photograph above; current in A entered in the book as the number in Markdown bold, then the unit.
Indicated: **0.25** A
